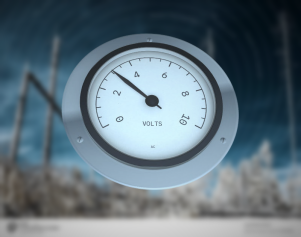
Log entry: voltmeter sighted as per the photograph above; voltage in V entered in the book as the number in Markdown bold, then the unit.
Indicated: **3** V
